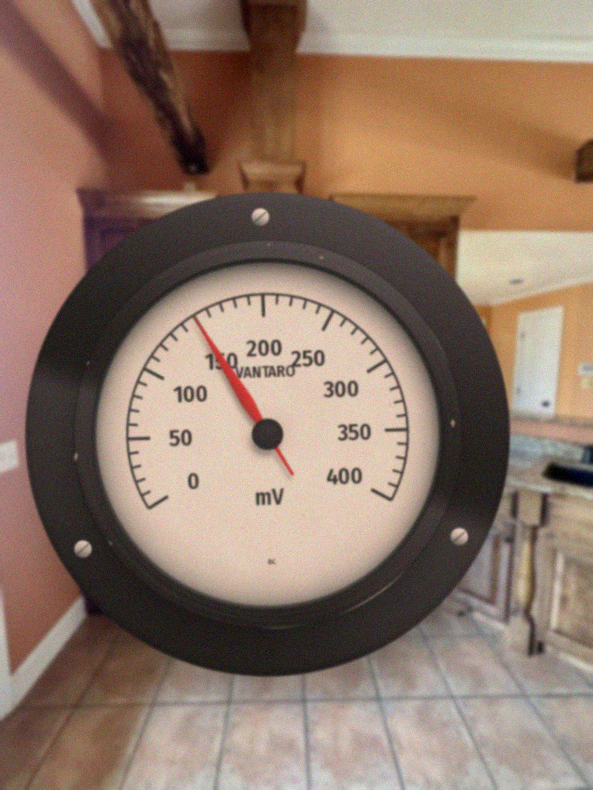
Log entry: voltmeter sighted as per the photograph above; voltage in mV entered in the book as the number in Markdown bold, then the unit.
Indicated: **150** mV
